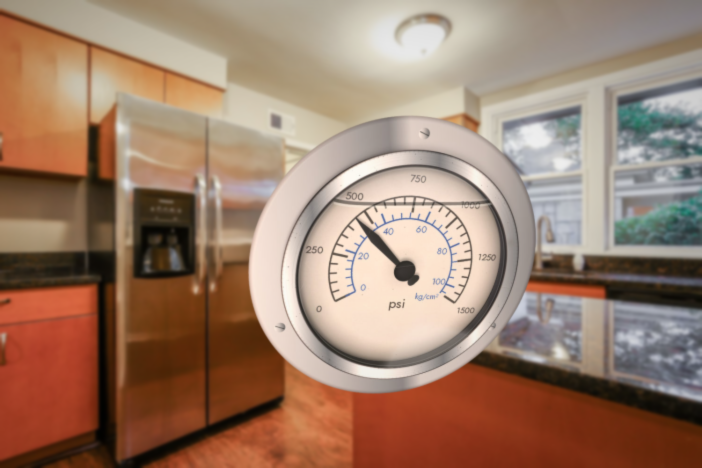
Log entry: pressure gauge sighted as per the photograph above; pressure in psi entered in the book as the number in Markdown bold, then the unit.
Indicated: **450** psi
